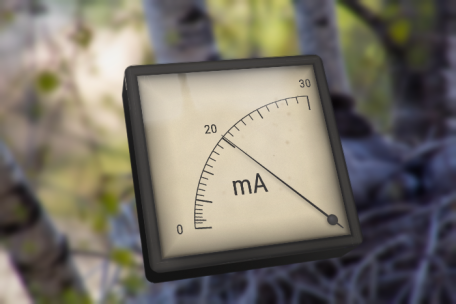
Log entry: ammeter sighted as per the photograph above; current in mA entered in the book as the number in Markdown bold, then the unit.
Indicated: **20** mA
